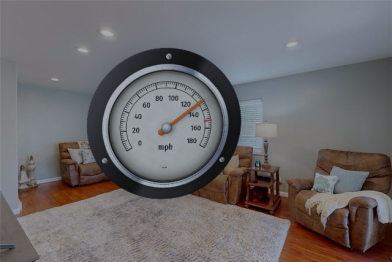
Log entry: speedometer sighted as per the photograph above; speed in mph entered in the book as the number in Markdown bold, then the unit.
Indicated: **130** mph
